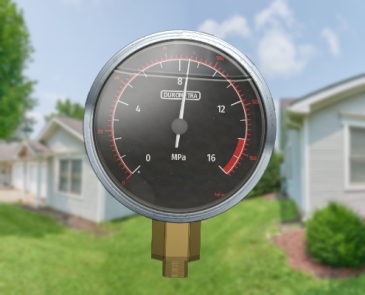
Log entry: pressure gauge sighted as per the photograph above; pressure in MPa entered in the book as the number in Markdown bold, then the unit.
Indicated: **8.5** MPa
